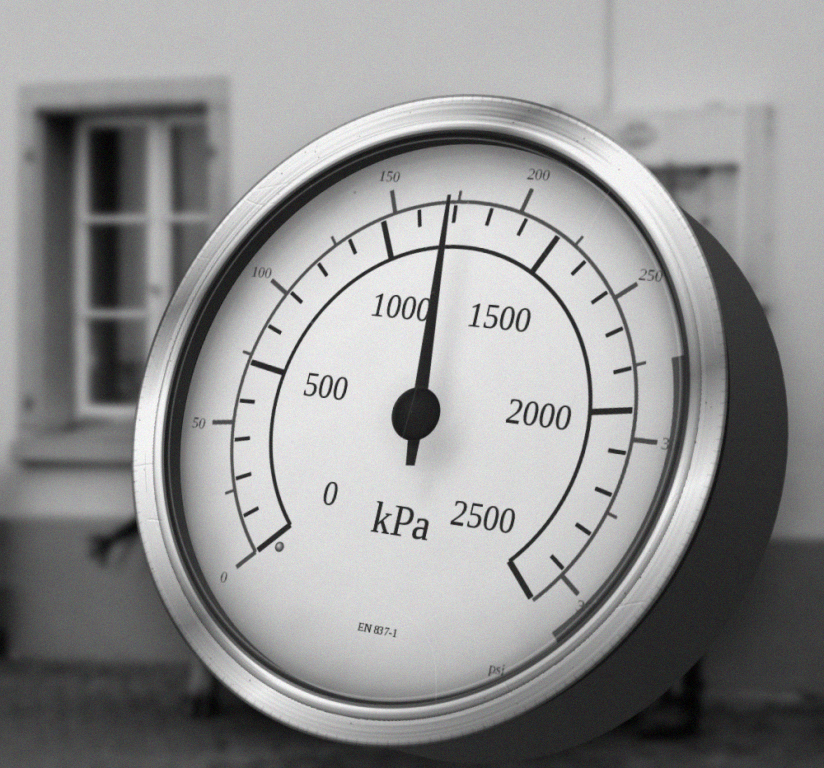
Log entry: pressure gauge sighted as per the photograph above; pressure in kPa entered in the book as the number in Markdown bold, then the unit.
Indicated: **1200** kPa
